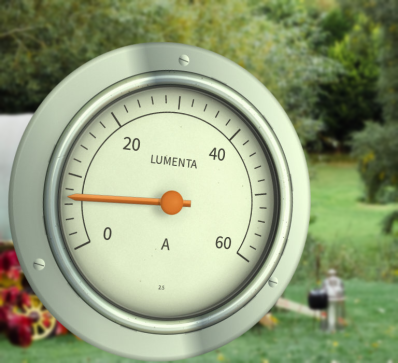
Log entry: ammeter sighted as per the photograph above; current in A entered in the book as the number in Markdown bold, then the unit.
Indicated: **7** A
